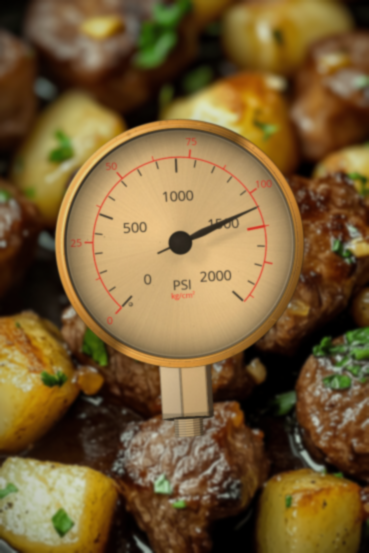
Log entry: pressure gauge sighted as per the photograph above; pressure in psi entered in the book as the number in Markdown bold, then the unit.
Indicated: **1500** psi
